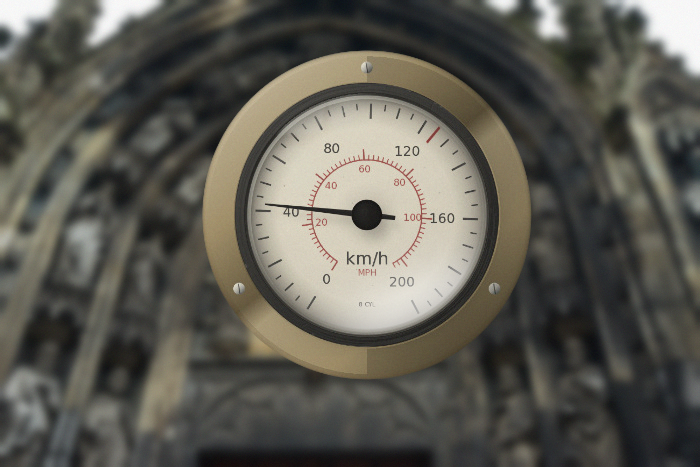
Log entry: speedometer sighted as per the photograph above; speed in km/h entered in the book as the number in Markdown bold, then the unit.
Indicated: **42.5** km/h
